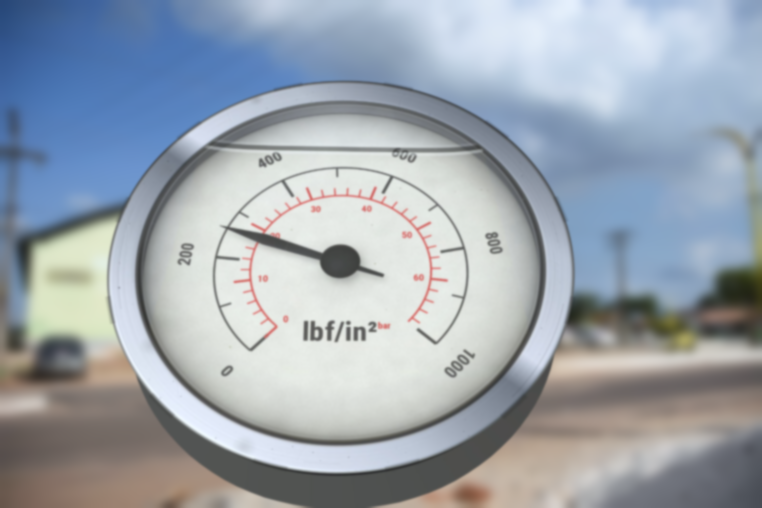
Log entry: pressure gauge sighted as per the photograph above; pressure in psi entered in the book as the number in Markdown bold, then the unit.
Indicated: **250** psi
